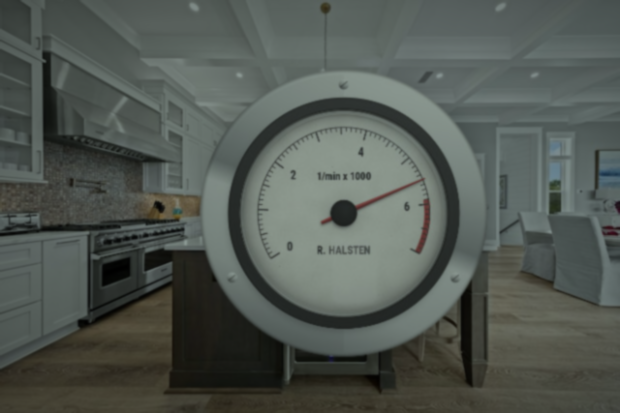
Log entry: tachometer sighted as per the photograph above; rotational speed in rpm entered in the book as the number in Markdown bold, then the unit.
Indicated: **5500** rpm
